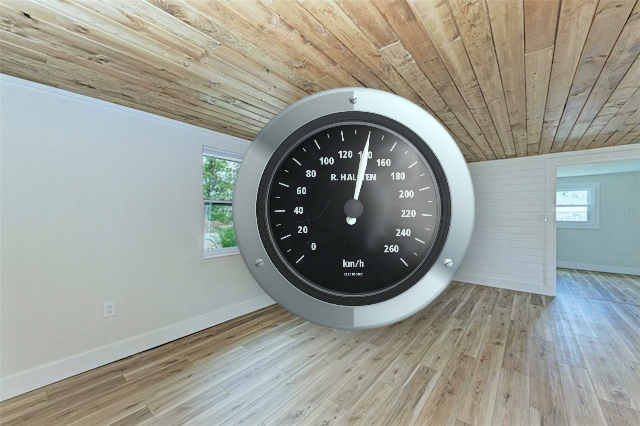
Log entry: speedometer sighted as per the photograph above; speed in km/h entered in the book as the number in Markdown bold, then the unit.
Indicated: **140** km/h
